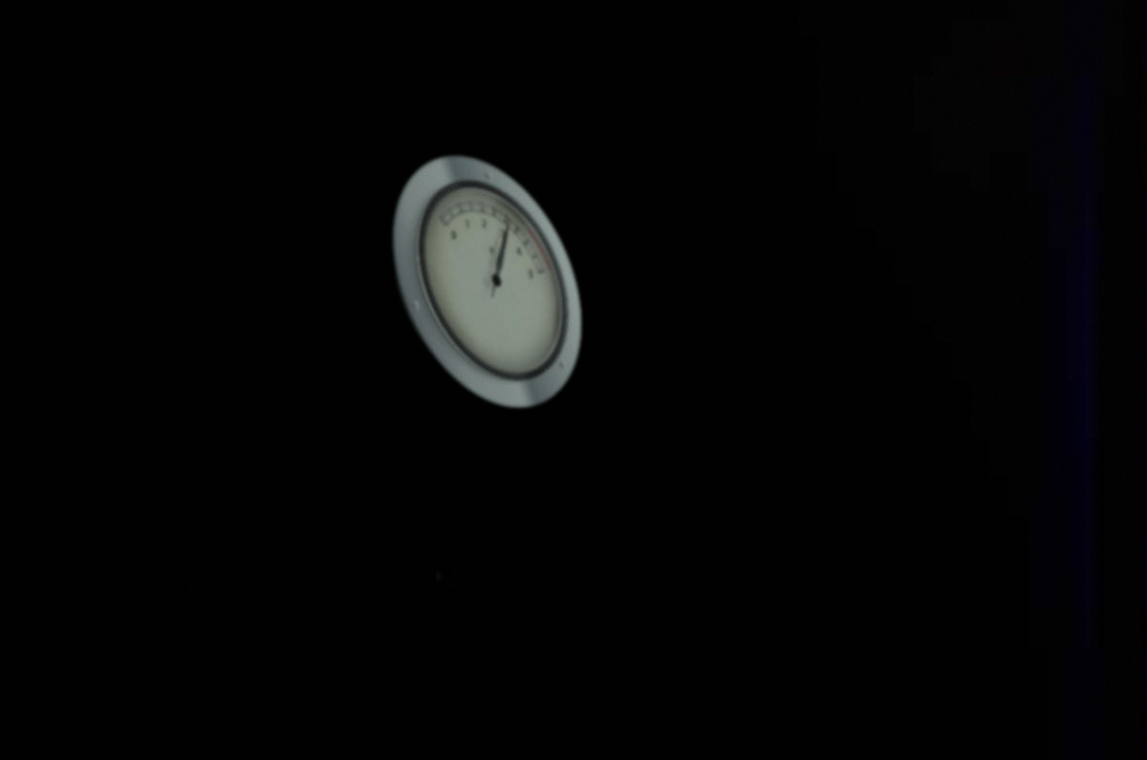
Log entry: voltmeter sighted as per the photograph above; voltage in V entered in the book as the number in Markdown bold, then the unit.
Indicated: **3** V
